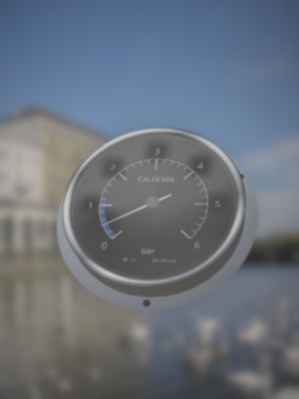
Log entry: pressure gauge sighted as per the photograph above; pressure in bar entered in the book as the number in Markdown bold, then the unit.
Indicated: **0.4** bar
